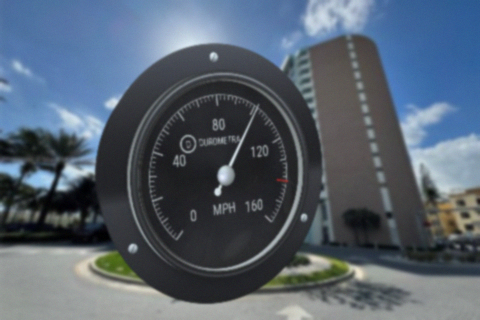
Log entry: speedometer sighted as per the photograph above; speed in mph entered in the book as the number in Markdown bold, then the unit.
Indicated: **100** mph
